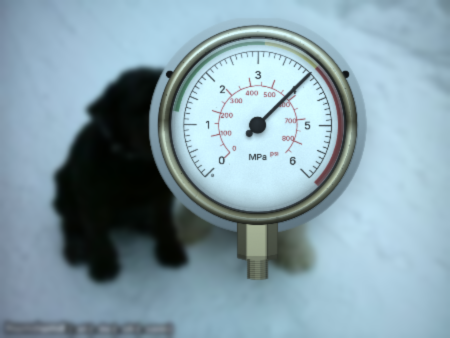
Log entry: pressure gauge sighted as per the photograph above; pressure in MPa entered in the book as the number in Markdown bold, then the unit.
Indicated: **4** MPa
